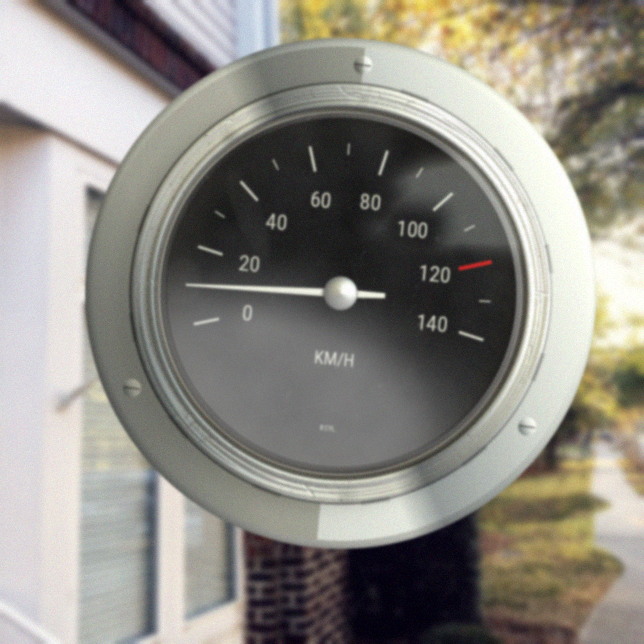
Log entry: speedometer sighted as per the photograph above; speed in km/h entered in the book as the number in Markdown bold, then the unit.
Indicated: **10** km/h
